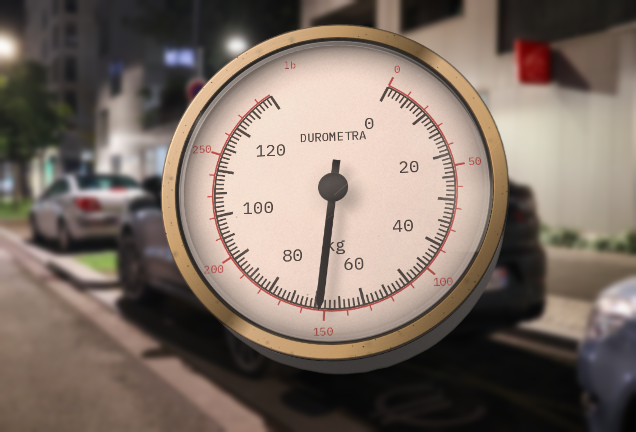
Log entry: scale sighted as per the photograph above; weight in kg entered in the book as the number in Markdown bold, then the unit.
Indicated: **69** kg
